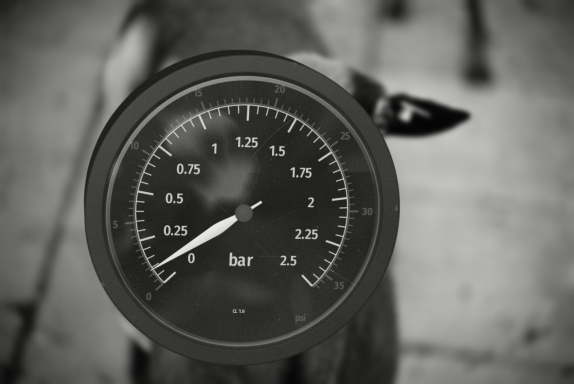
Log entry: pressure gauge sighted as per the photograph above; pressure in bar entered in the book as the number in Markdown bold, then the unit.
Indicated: **0.1** bar
